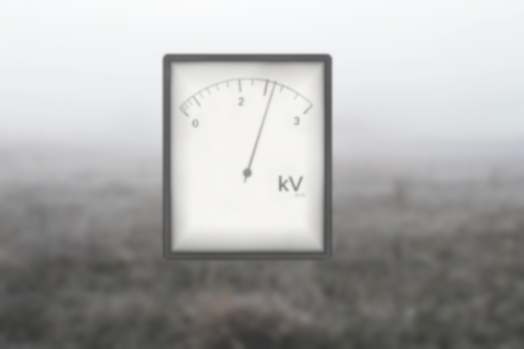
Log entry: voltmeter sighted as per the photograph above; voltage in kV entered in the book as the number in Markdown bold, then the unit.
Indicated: **2.5** kV
